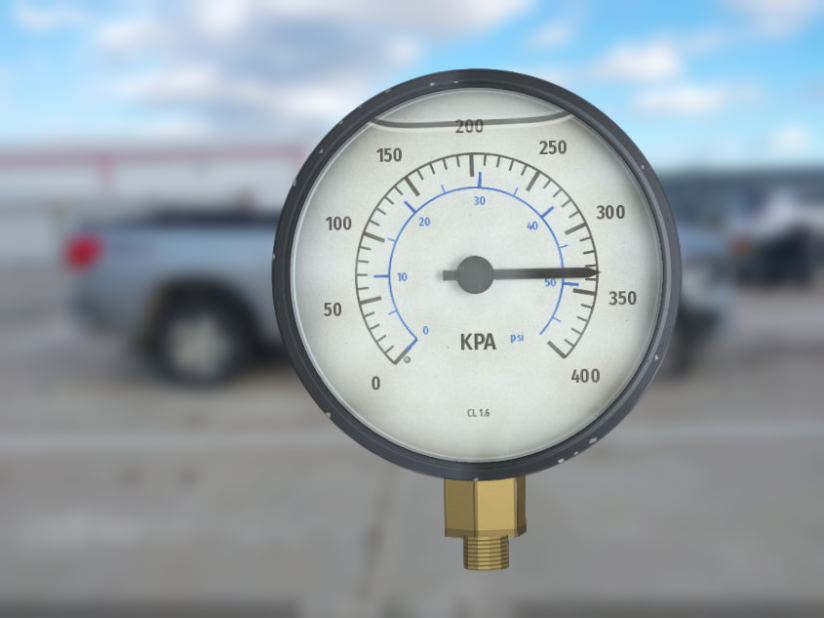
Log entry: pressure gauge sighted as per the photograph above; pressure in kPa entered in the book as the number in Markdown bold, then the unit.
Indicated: **335** kPa
